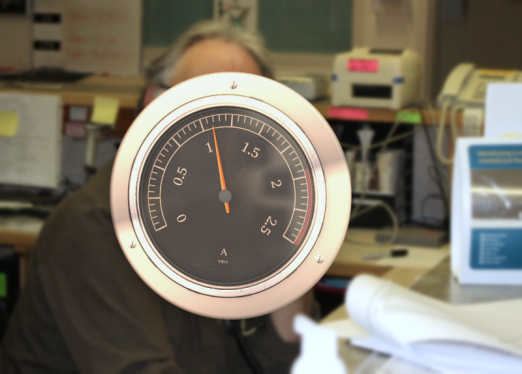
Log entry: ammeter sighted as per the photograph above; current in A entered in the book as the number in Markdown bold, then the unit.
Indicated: **1.1** A
